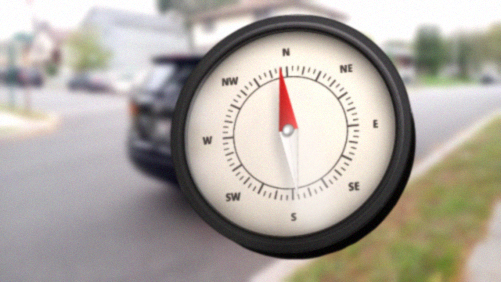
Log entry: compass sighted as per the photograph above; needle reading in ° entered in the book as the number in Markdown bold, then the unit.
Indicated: **355** °
